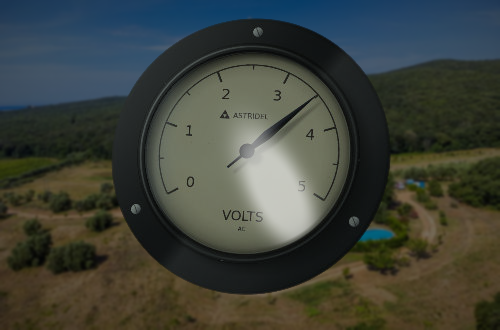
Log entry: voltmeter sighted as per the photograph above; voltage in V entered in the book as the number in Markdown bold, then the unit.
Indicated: **3.5** V
